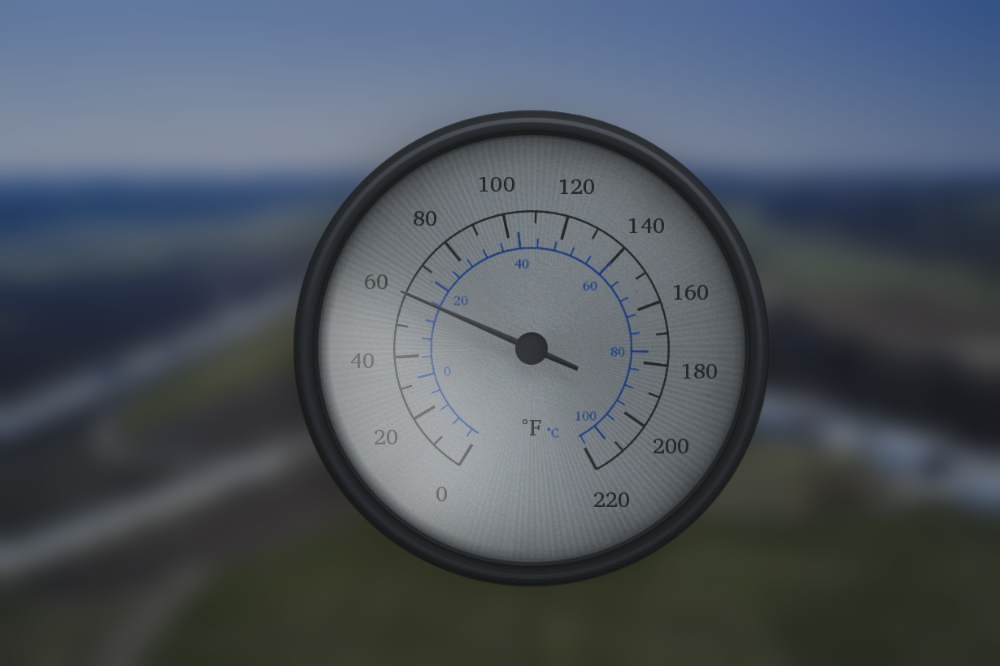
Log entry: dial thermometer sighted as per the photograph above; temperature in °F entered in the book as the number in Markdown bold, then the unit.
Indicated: **60** °F
